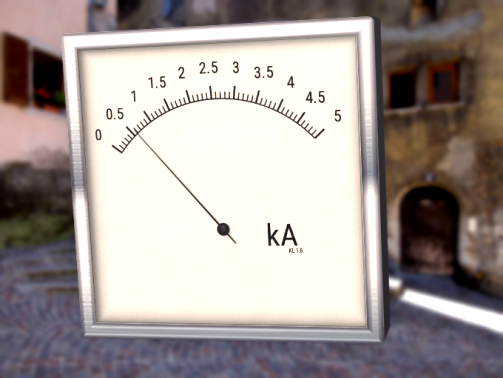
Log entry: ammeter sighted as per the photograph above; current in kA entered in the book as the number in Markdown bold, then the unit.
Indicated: **0.6** kA
